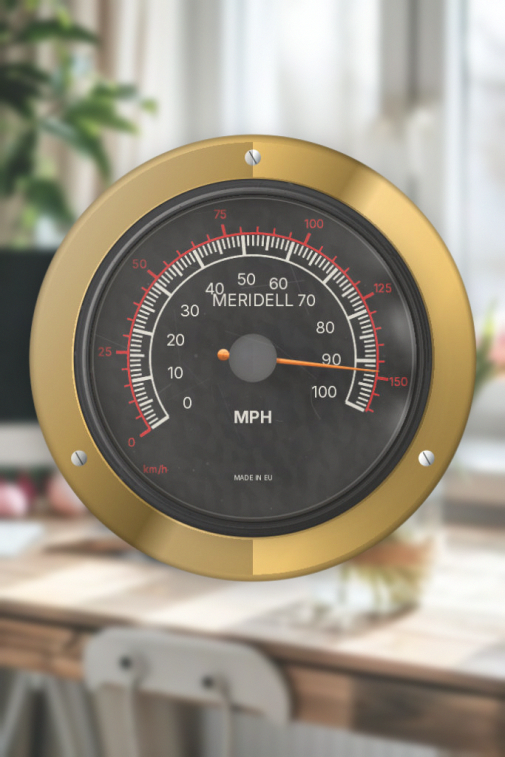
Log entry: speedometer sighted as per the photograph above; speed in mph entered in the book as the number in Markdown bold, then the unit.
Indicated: **92** mph
